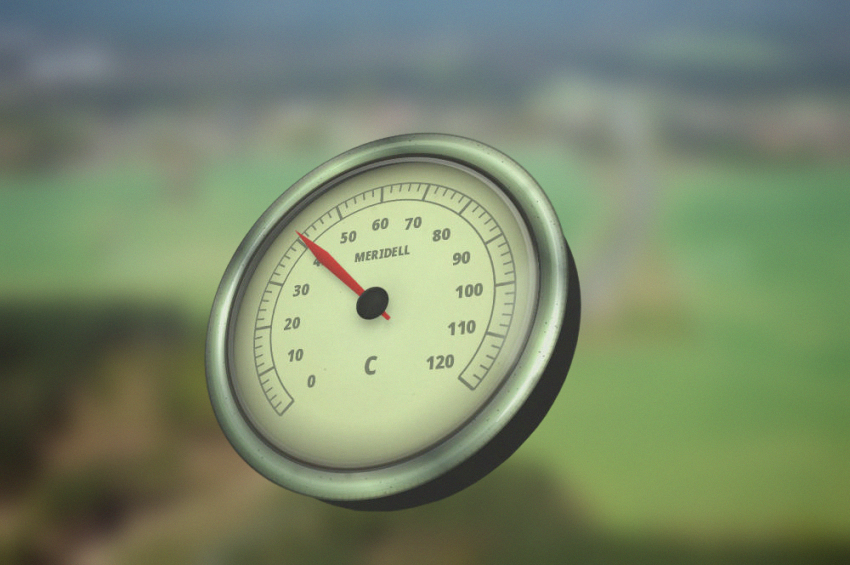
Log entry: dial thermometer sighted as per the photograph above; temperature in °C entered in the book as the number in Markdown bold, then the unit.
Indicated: **41** °C
